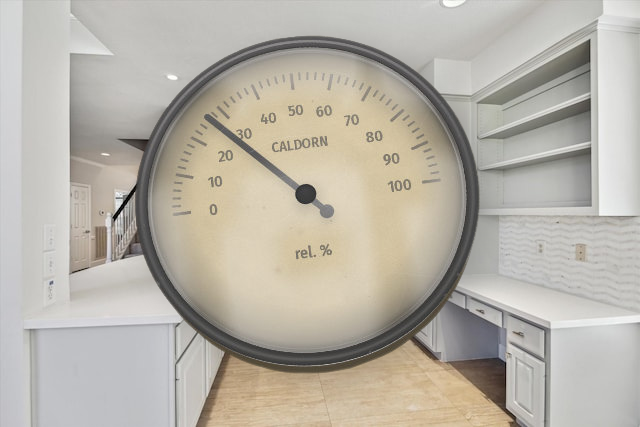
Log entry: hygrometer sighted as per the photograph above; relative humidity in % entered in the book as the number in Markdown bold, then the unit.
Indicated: **26** %
